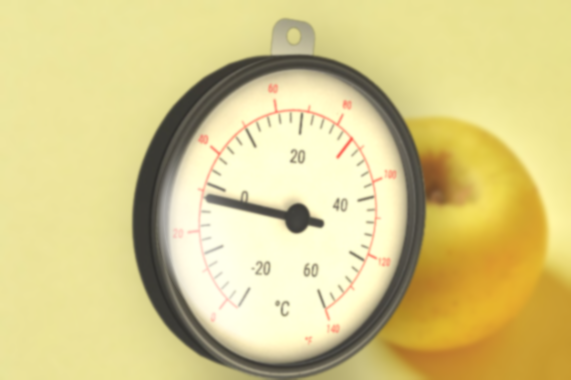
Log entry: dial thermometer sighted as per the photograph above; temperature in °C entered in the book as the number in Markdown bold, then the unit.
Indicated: **-2** °C
